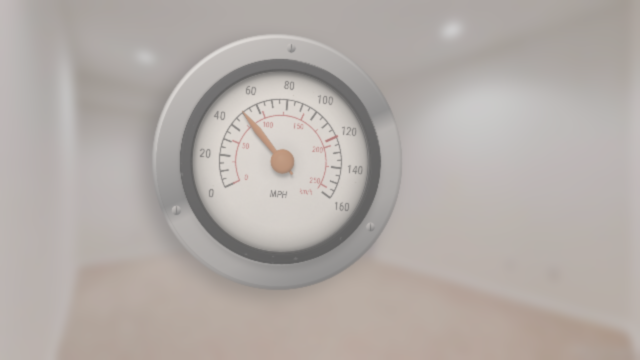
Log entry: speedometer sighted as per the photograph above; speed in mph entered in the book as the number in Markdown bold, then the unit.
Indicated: **50** mph
